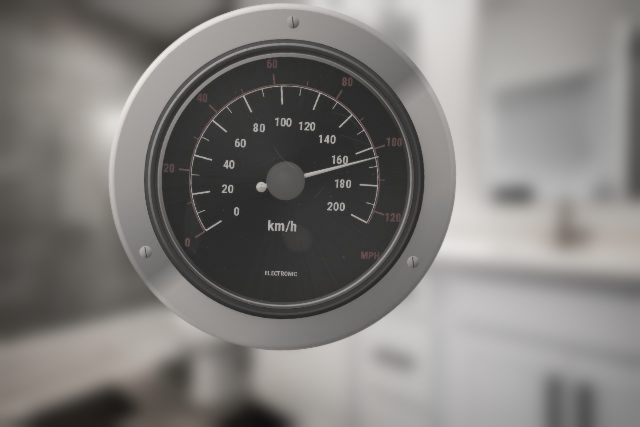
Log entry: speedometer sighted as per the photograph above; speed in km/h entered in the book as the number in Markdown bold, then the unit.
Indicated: **165** km/h
